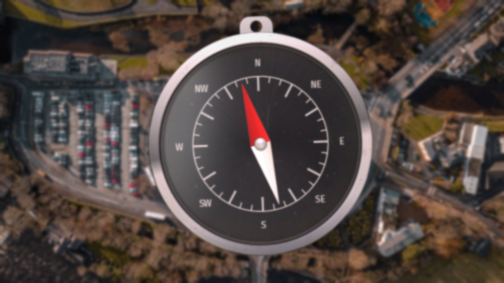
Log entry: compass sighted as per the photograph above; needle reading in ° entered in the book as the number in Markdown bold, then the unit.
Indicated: **345** °
